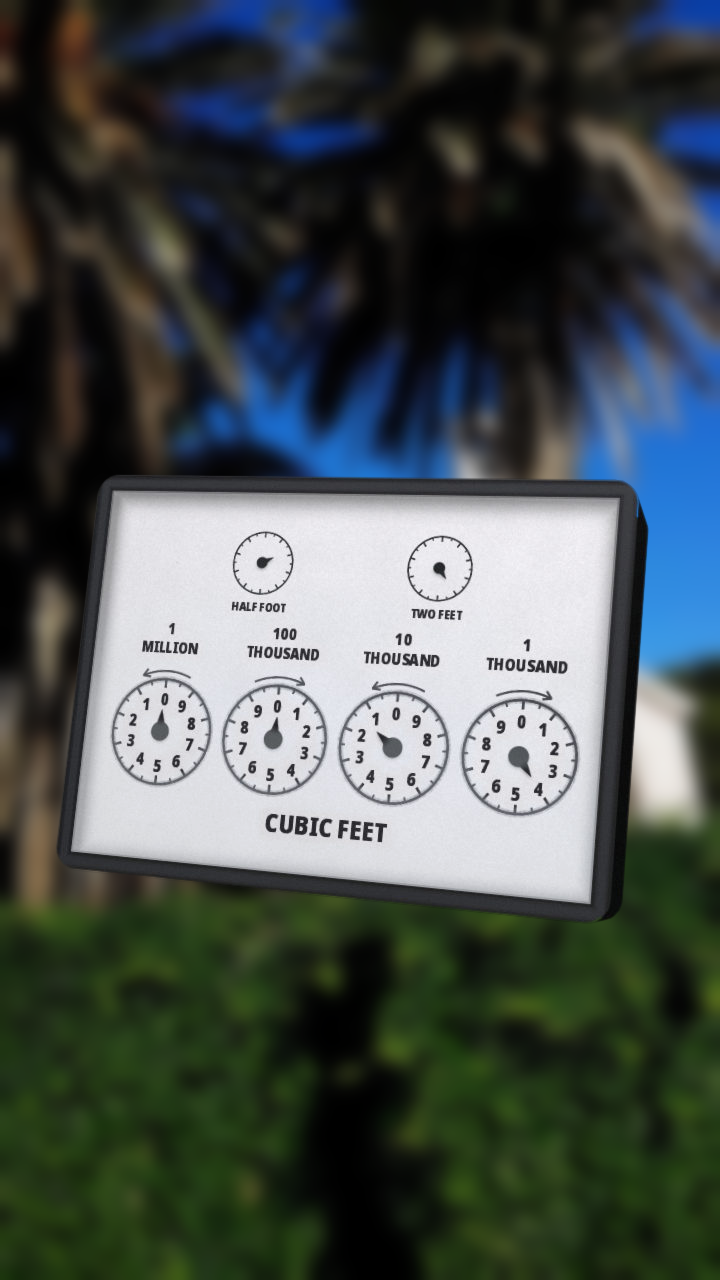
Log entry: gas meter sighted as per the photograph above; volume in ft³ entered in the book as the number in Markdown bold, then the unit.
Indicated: **1400** ft³
